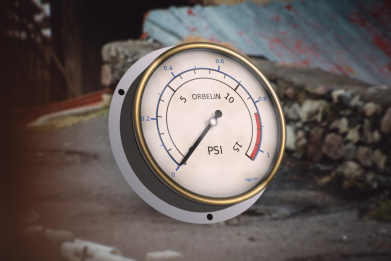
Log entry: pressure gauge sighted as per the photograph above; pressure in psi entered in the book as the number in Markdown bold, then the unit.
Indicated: **0** psi
